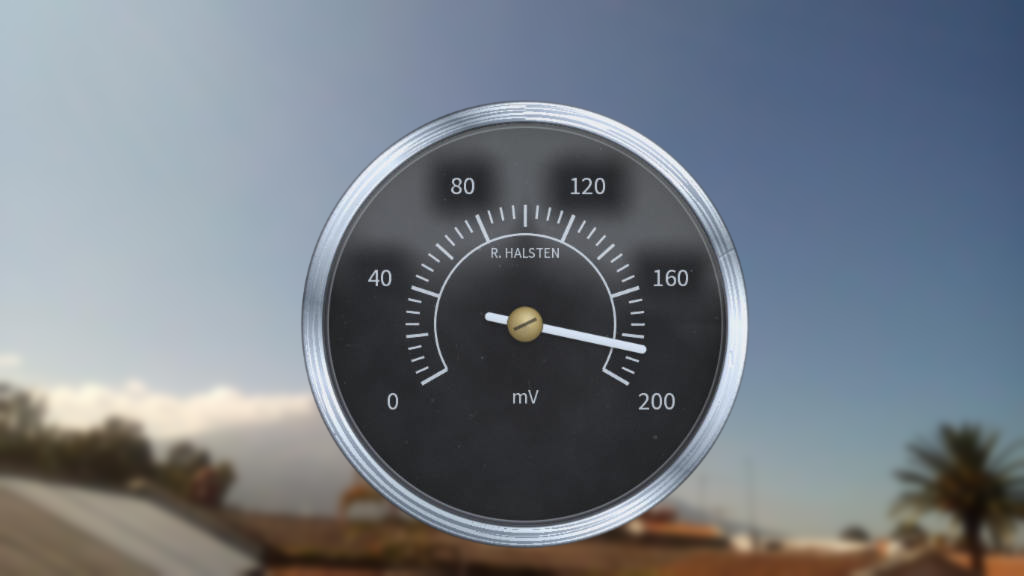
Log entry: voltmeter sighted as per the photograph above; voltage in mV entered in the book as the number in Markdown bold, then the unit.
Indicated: **185** mV
